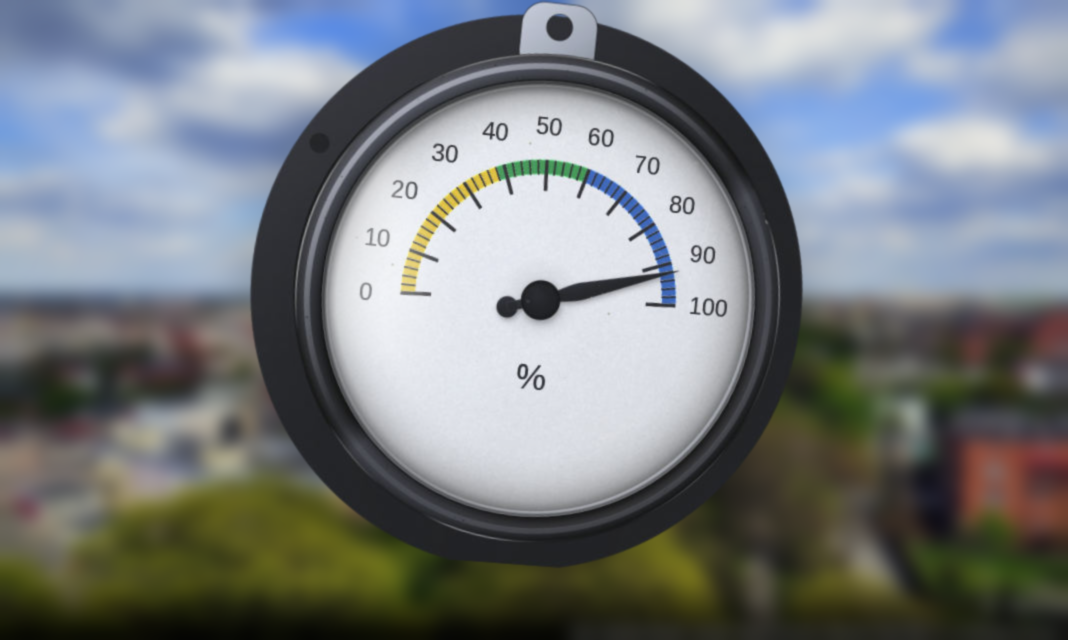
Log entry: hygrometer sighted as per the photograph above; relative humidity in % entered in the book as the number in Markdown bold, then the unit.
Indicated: **92** %
